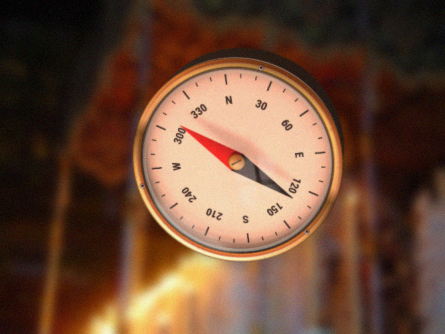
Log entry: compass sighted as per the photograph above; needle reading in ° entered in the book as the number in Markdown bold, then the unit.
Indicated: **310** °
